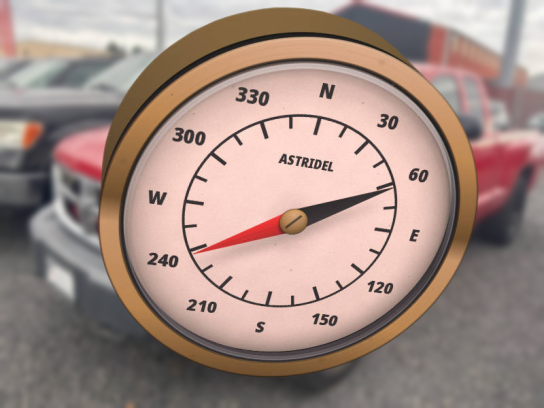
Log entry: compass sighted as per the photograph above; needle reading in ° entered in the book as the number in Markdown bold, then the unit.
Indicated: **240** °
